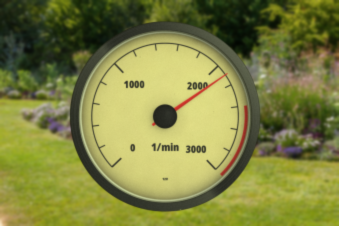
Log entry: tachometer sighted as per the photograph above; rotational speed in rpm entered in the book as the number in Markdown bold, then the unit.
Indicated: **2100** rpm
